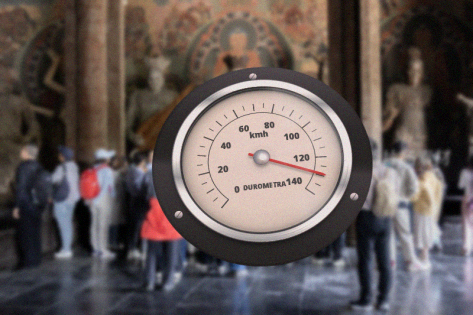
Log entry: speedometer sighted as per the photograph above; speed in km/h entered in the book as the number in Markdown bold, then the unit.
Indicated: **130** km/h
